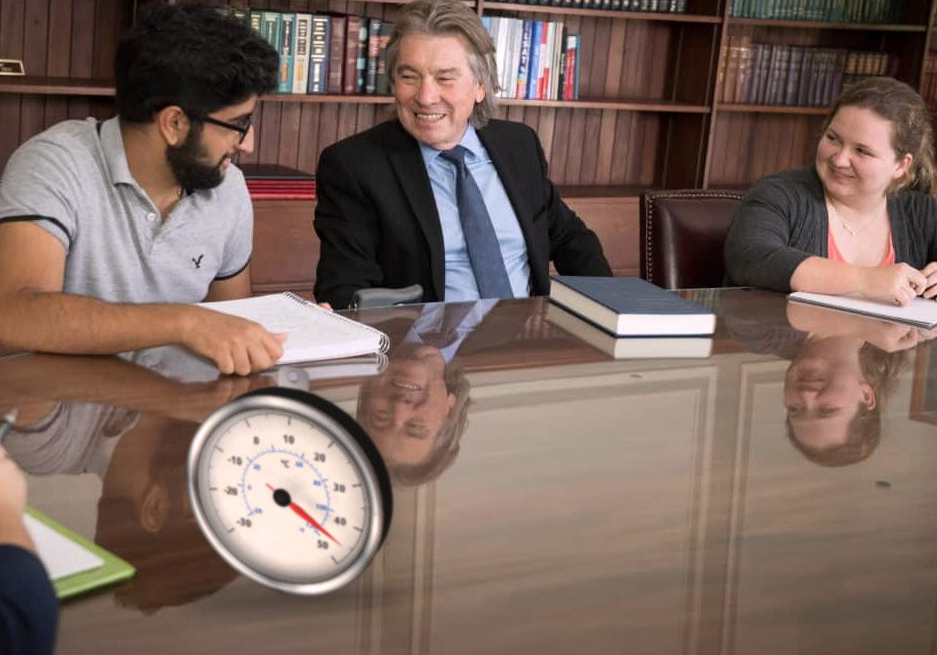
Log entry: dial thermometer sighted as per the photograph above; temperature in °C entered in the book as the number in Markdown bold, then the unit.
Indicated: **45** °C
